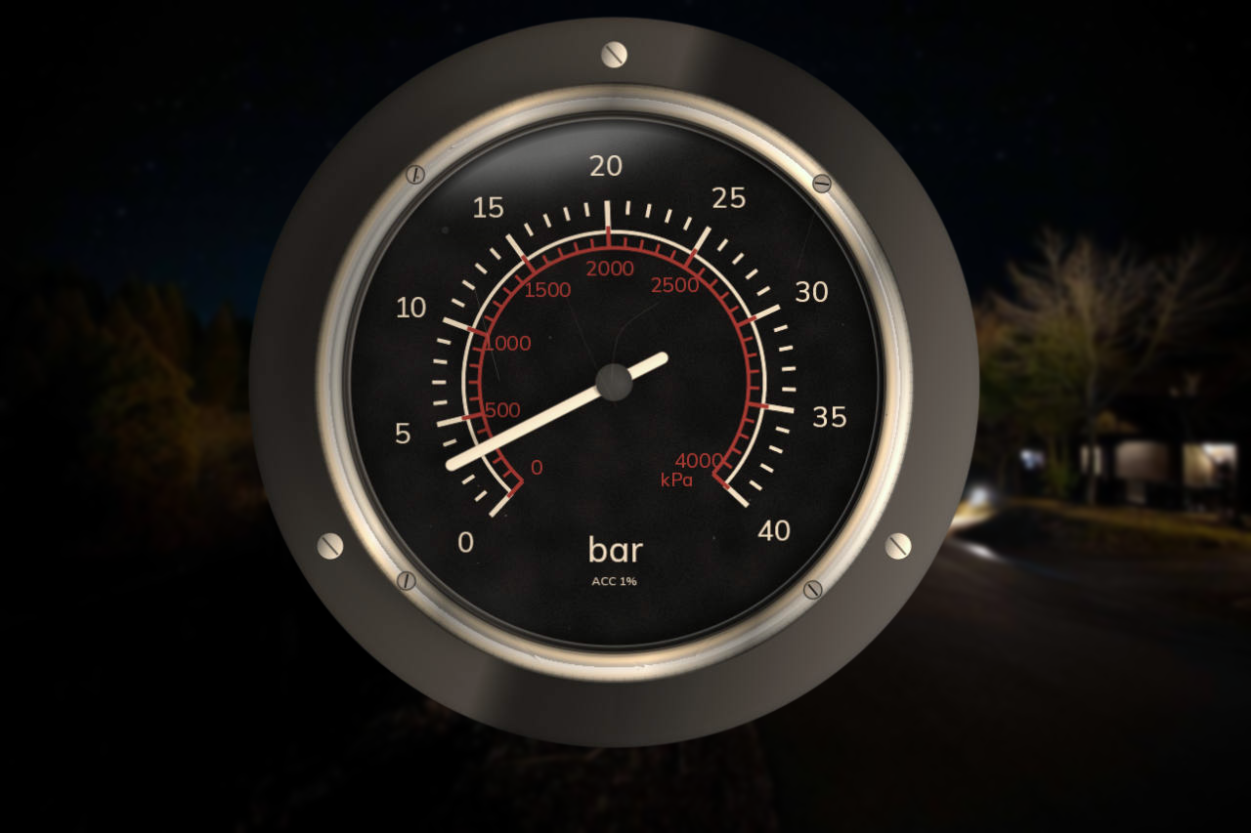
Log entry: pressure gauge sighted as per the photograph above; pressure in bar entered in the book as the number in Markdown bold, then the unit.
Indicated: **3** bar
